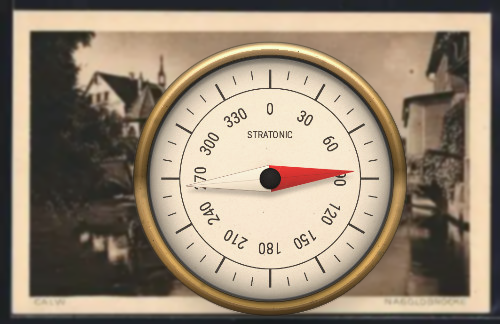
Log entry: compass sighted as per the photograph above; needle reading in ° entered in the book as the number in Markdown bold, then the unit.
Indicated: **85** °
